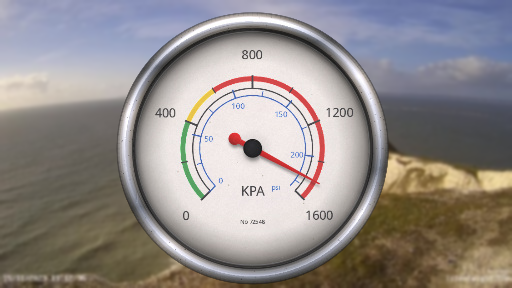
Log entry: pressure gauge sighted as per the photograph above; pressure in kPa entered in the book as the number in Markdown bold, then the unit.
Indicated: **1500** kPa
